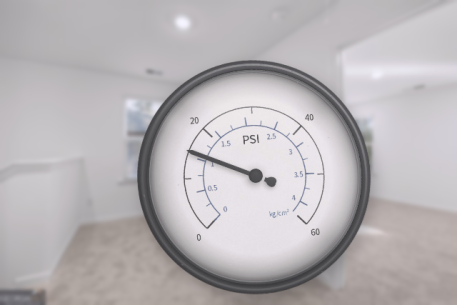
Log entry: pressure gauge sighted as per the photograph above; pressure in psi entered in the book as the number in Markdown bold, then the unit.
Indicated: **15** psi
